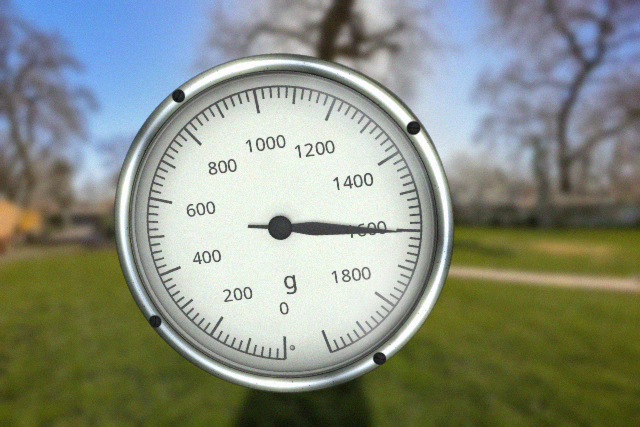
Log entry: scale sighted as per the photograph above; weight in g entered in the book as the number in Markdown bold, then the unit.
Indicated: **1600** g
